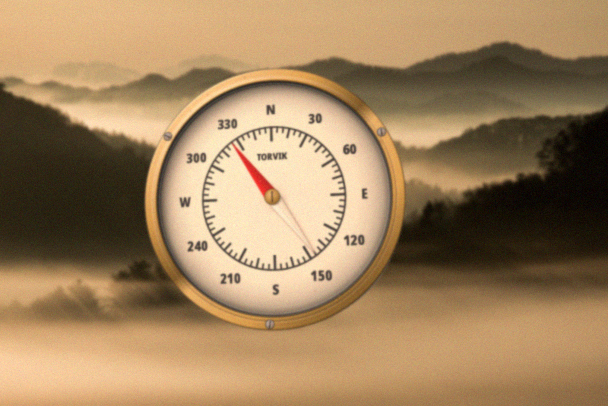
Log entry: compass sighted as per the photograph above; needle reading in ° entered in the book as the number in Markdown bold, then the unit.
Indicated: **325** °
